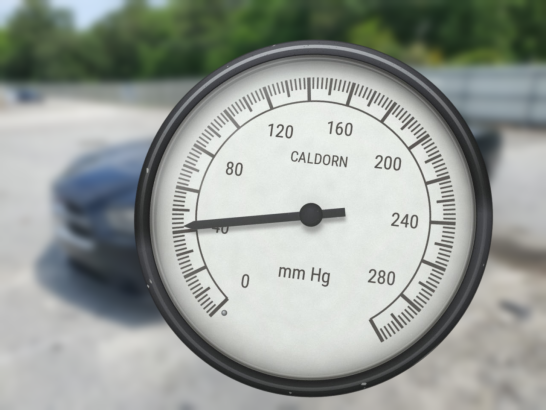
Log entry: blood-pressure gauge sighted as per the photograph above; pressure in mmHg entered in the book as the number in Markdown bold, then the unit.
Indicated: **42** mmHg
